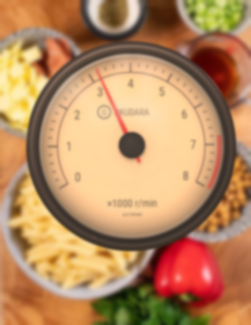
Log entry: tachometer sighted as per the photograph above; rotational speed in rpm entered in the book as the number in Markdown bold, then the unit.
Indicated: **3200** rpm
